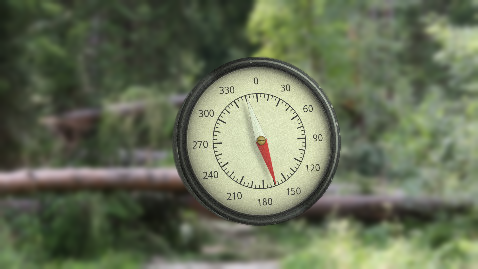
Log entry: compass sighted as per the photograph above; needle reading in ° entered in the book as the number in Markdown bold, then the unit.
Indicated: **165** °
